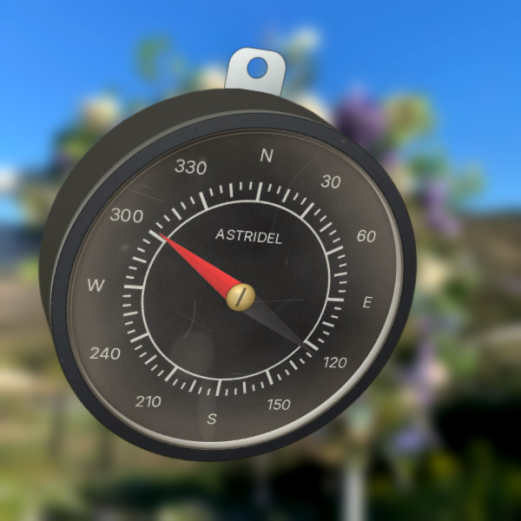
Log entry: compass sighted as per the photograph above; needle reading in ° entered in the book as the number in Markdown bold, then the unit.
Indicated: **302.5** °
